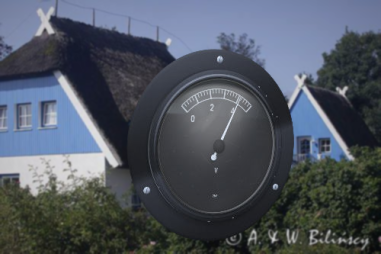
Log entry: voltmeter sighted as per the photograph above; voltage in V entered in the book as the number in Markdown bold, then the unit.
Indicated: **4** V
